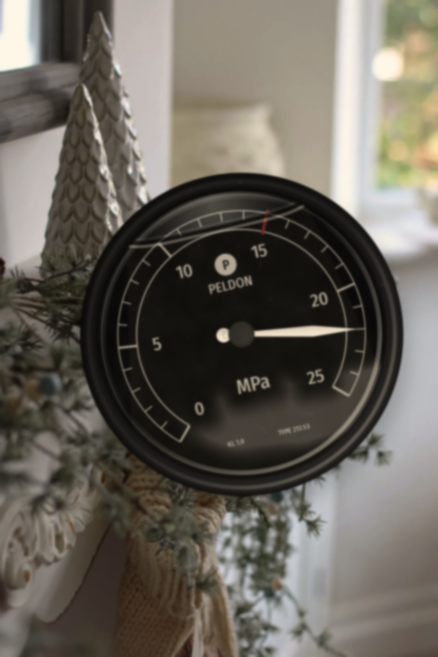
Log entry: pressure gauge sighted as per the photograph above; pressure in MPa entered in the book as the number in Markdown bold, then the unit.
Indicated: **22** MPa
